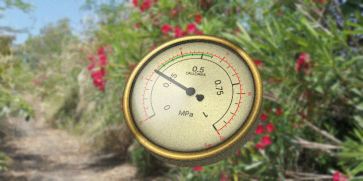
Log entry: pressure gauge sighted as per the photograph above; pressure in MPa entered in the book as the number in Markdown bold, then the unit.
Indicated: **0.25** MPa
